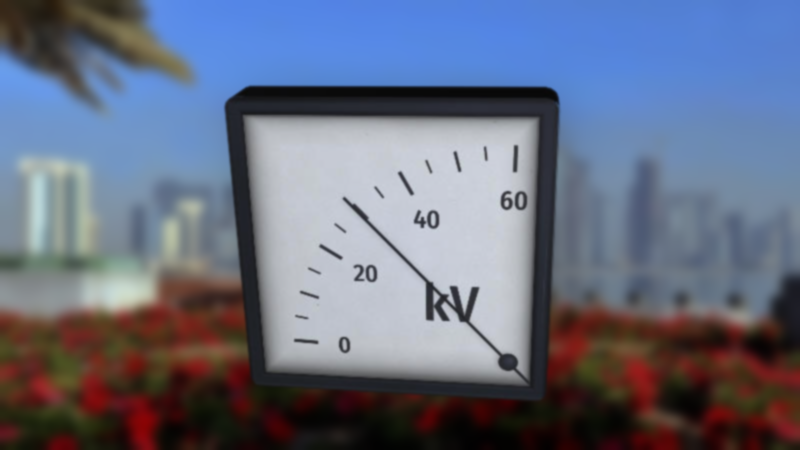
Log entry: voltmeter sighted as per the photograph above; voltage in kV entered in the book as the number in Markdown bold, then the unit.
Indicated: **30** kV
